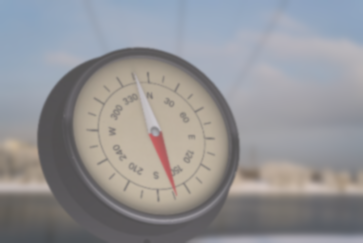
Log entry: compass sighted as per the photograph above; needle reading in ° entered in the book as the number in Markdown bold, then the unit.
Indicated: **165** °
